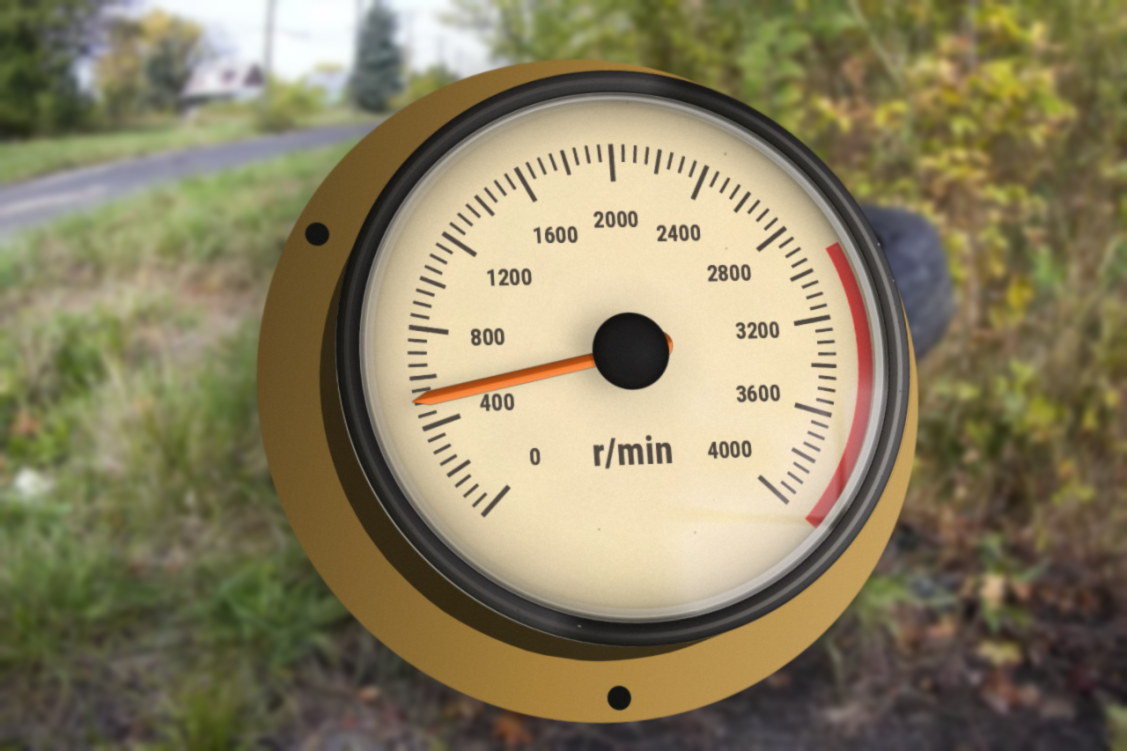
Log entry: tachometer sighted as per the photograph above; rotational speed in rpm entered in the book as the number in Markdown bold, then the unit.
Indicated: **500** rpm
